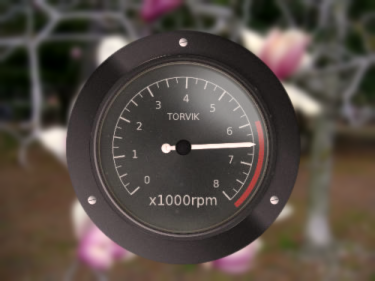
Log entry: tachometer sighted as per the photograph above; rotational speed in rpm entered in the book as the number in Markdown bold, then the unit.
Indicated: **6500** rpm
